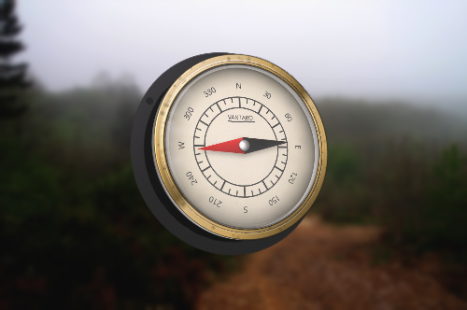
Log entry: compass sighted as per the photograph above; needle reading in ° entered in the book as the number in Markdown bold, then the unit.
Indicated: **265** °
